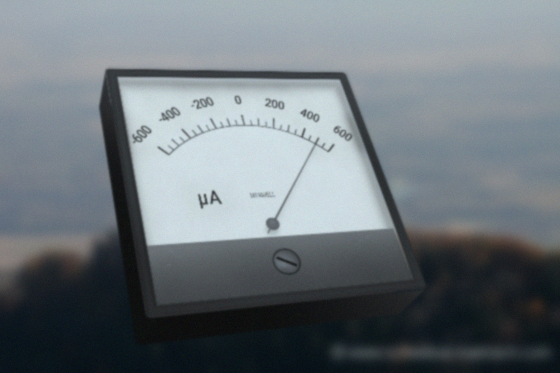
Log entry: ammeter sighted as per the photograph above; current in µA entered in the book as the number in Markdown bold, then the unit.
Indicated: **500** µA
